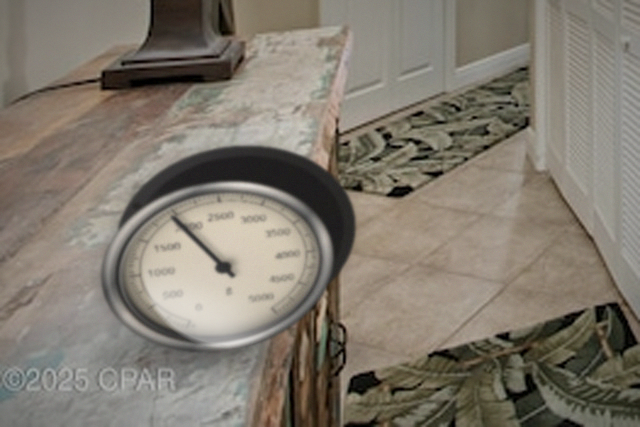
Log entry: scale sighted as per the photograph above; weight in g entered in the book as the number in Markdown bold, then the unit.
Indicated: **2000** g
